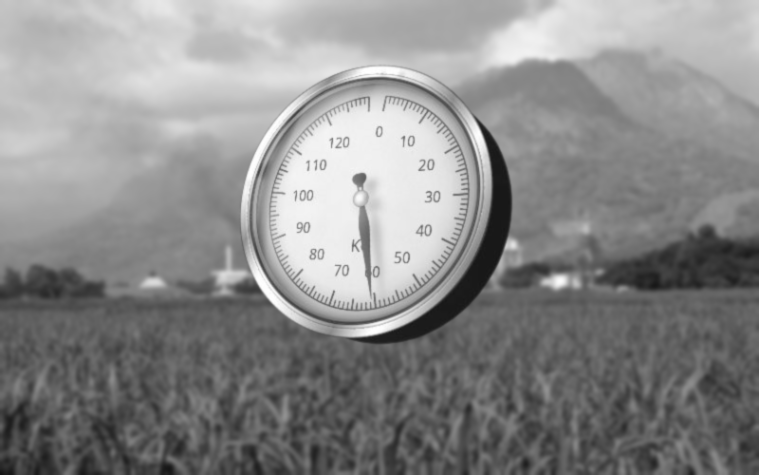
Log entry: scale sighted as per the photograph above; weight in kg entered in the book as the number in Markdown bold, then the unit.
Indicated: **60** kg
